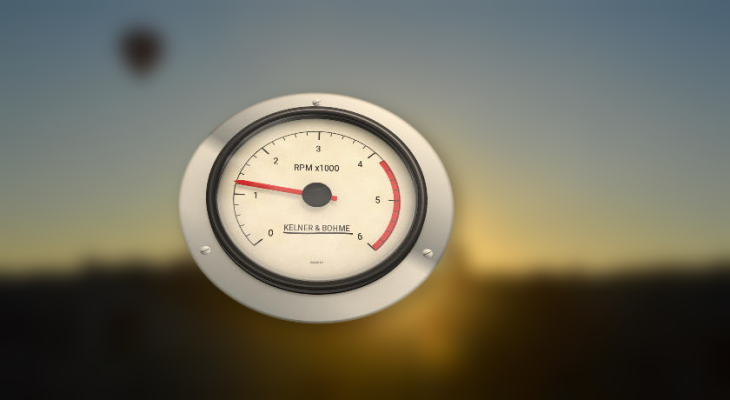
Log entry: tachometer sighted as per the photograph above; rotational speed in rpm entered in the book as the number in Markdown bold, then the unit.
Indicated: **1200** rpm
